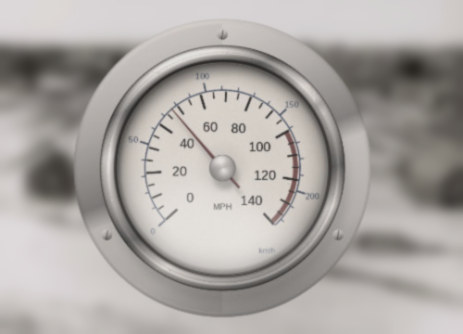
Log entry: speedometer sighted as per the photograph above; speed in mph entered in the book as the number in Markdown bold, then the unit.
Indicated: **47.5** mph
